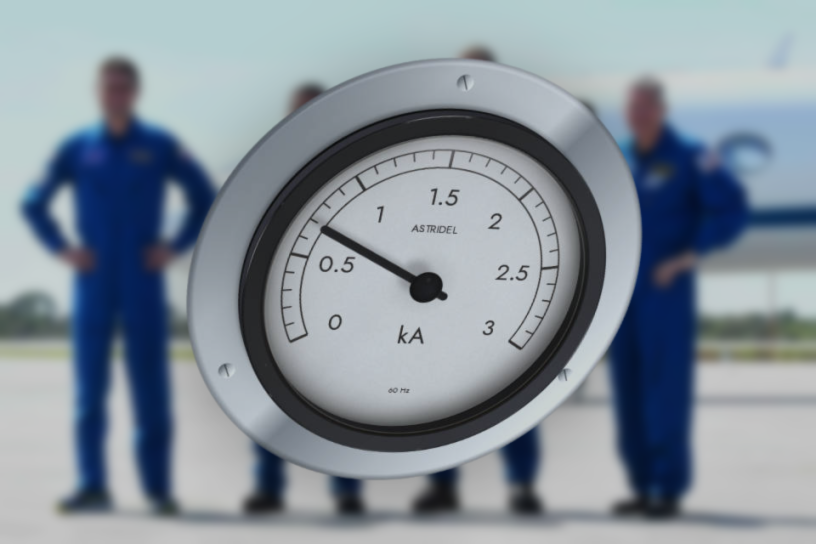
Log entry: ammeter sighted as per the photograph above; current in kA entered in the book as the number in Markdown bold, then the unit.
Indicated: **0.7** kA
